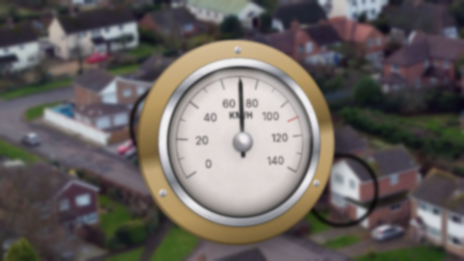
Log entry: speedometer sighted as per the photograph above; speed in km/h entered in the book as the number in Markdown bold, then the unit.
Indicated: **70** km/h
